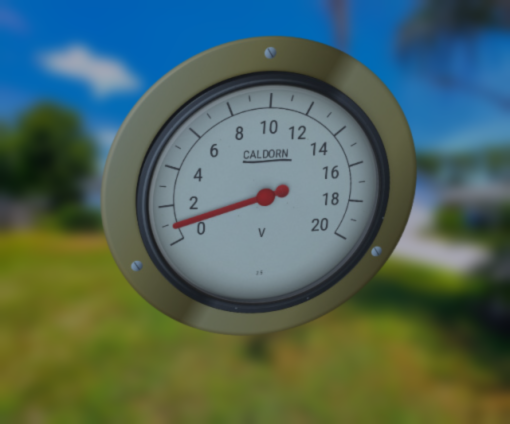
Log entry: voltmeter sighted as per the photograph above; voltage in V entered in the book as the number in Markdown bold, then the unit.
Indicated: **1** V
